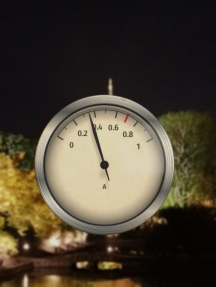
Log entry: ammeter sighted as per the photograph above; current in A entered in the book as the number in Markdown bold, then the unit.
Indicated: **0.35** A
